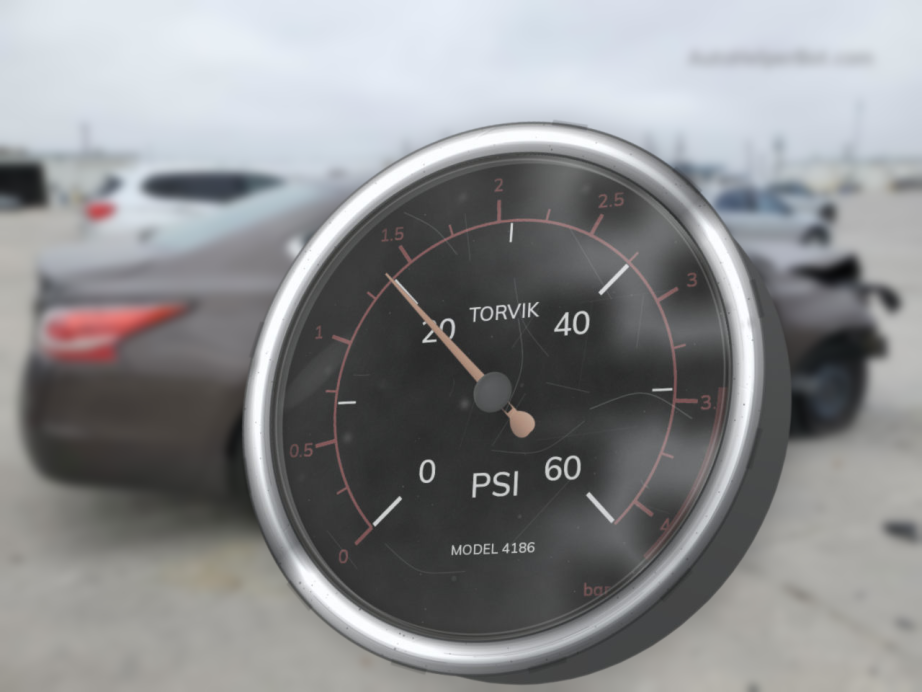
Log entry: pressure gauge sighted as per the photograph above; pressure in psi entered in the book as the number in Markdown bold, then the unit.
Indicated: **20** psi
